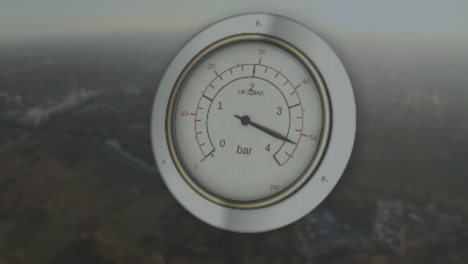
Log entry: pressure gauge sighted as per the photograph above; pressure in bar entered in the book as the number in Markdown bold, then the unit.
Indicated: **3.6** bar
